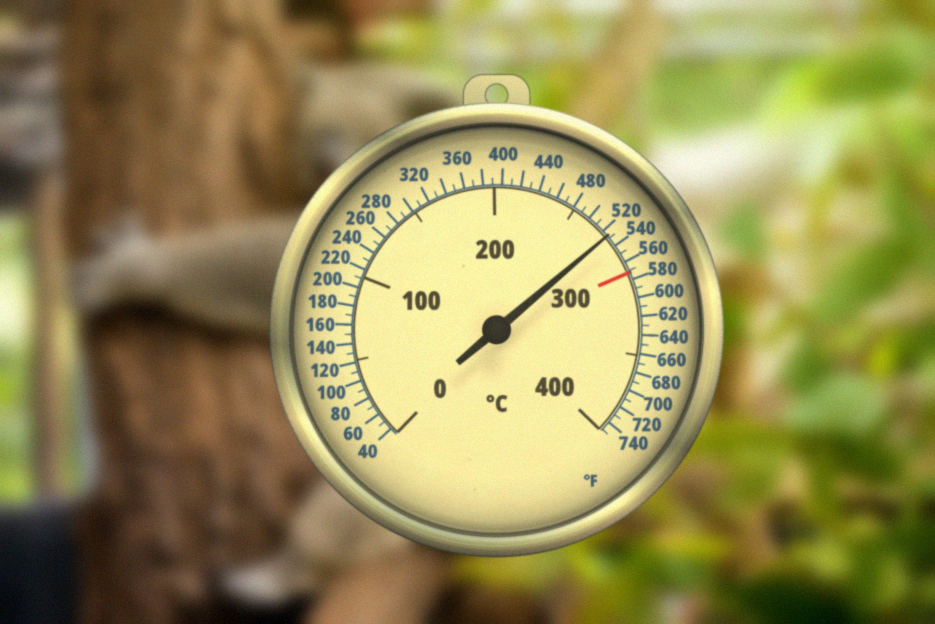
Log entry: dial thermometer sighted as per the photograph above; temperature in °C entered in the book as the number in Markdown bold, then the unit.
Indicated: **275** °C
